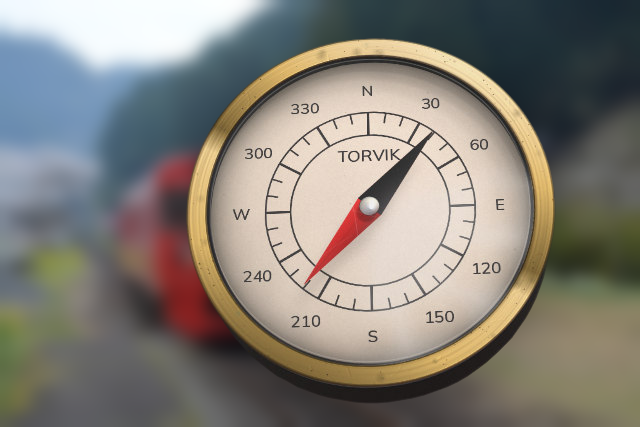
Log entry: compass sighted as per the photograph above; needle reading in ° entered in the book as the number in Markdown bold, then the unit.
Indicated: **220** °
